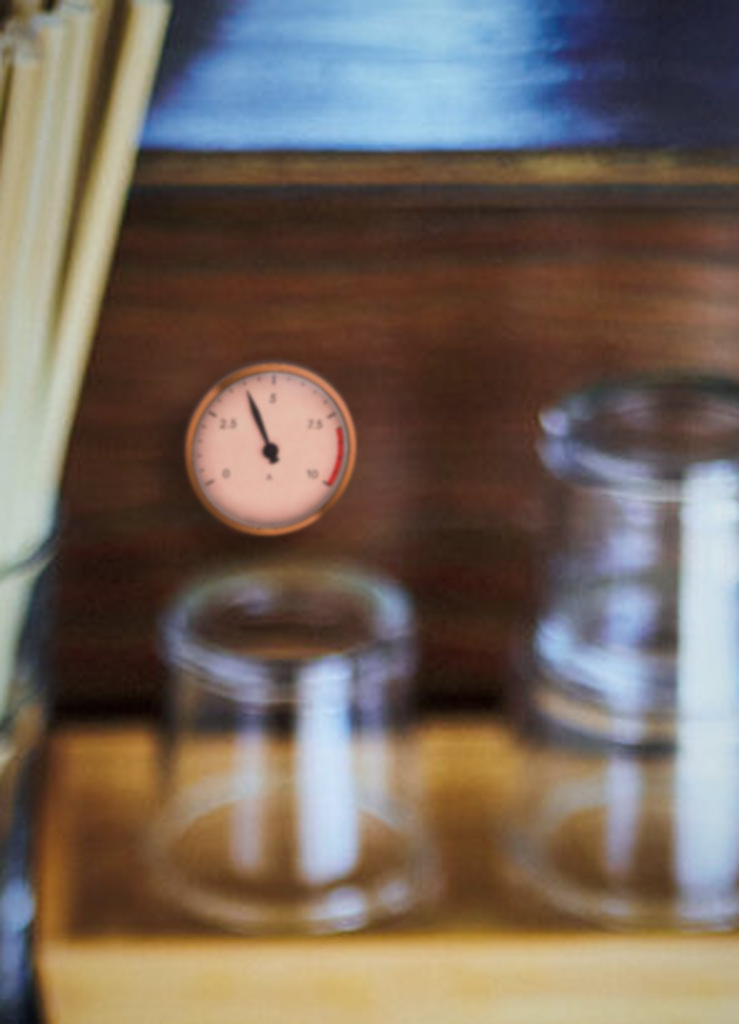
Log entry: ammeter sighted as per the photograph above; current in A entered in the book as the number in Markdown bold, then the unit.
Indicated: **4** A
